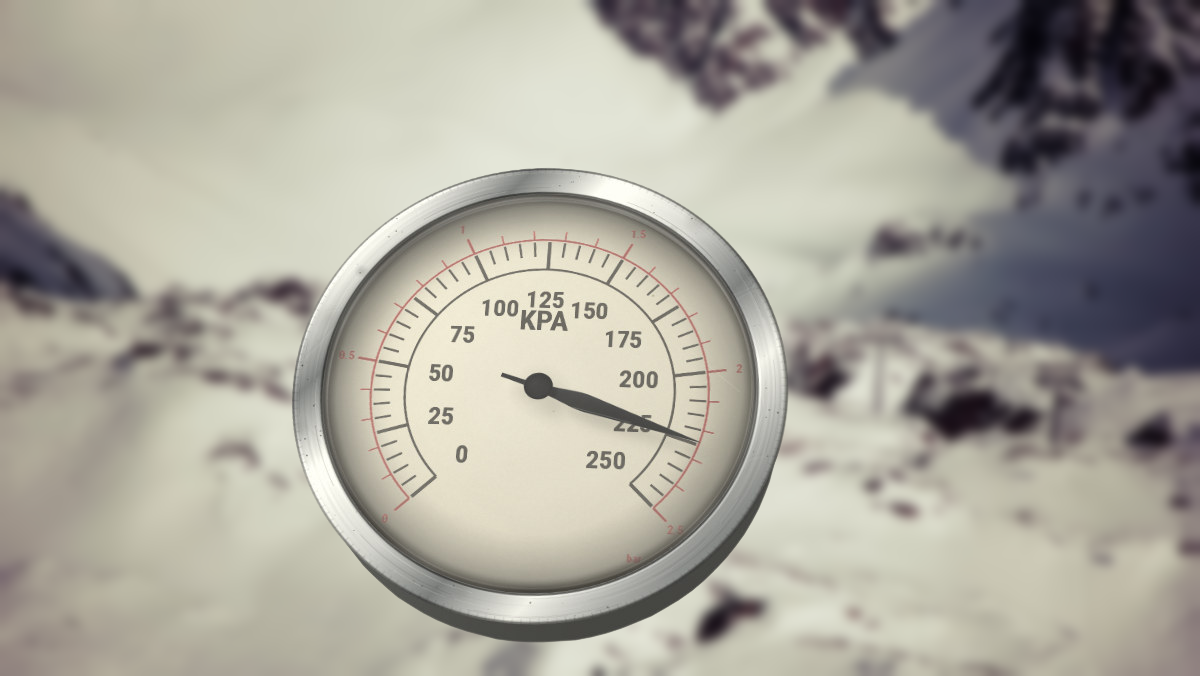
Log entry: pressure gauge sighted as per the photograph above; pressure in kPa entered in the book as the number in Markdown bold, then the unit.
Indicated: **225** kPa
